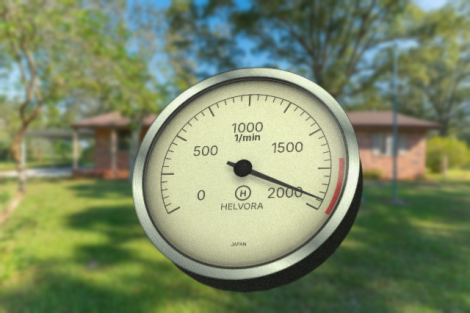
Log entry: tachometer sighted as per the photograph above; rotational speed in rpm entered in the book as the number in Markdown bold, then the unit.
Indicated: **1950** rpm
